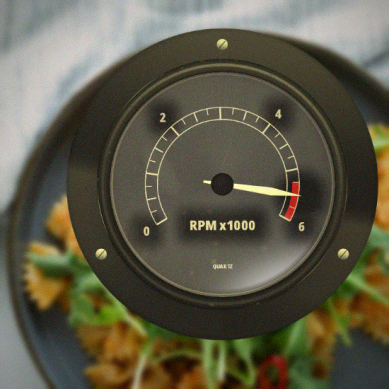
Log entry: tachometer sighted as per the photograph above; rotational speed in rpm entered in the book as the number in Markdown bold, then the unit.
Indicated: **5500** rpm
